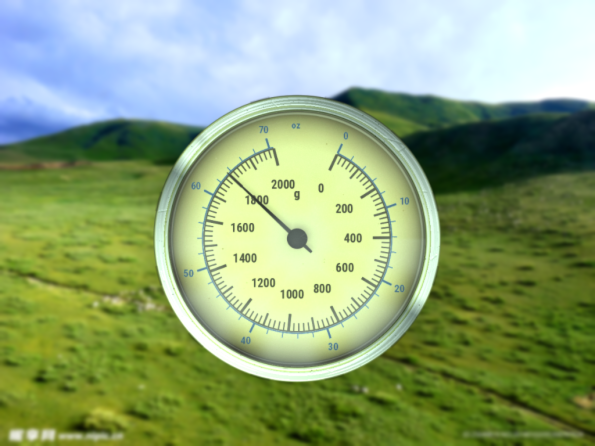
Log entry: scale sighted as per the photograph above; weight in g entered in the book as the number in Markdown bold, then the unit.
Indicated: **1800** g
